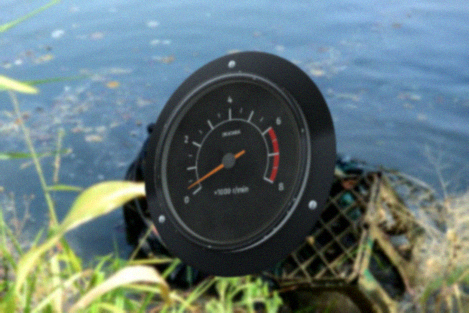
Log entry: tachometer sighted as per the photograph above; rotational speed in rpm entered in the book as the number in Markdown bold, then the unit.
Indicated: **250** rpm
